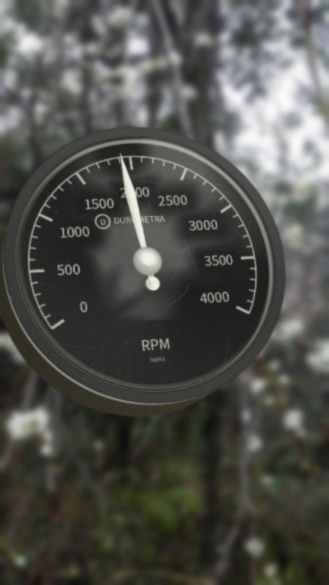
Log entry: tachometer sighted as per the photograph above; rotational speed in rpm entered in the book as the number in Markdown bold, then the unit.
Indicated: **1900** rpm
